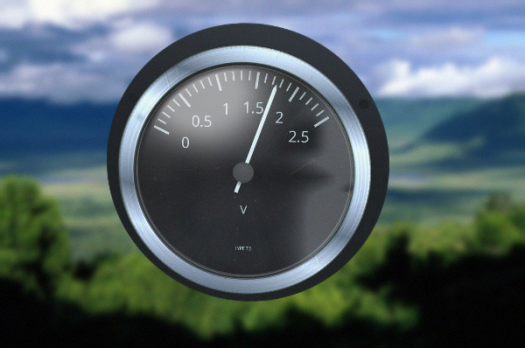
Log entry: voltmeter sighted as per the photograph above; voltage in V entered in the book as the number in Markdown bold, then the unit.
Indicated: **1.75** V
